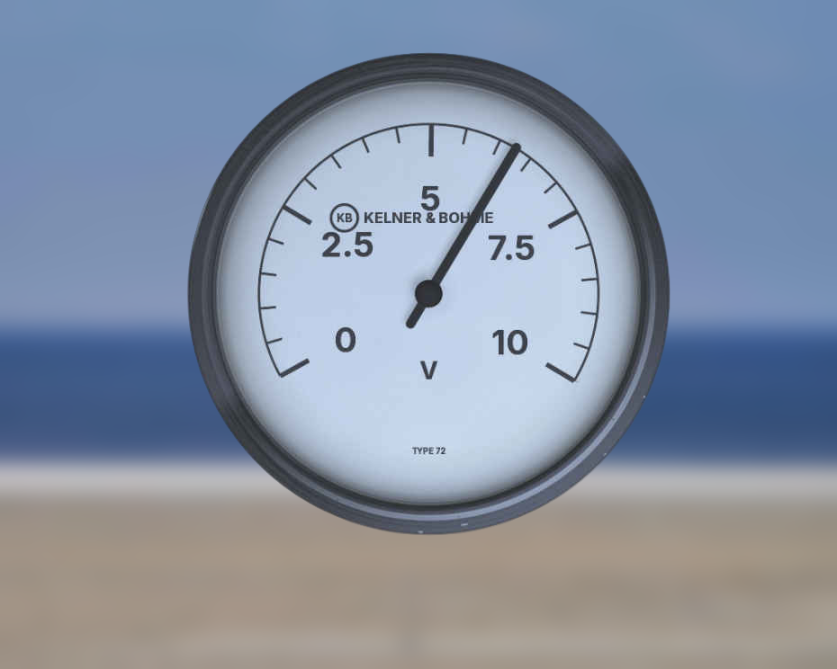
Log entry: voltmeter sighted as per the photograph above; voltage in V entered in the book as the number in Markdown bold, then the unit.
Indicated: **6.25** V
